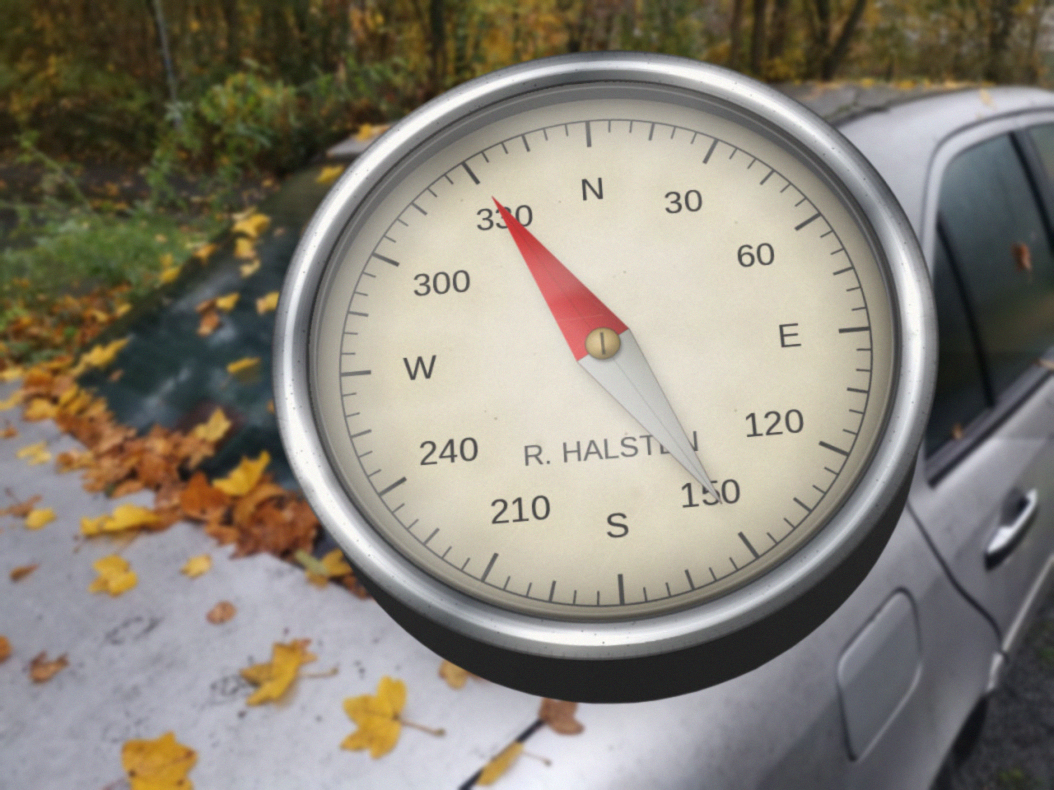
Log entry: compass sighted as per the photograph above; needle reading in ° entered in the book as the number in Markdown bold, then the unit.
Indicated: **330** °
